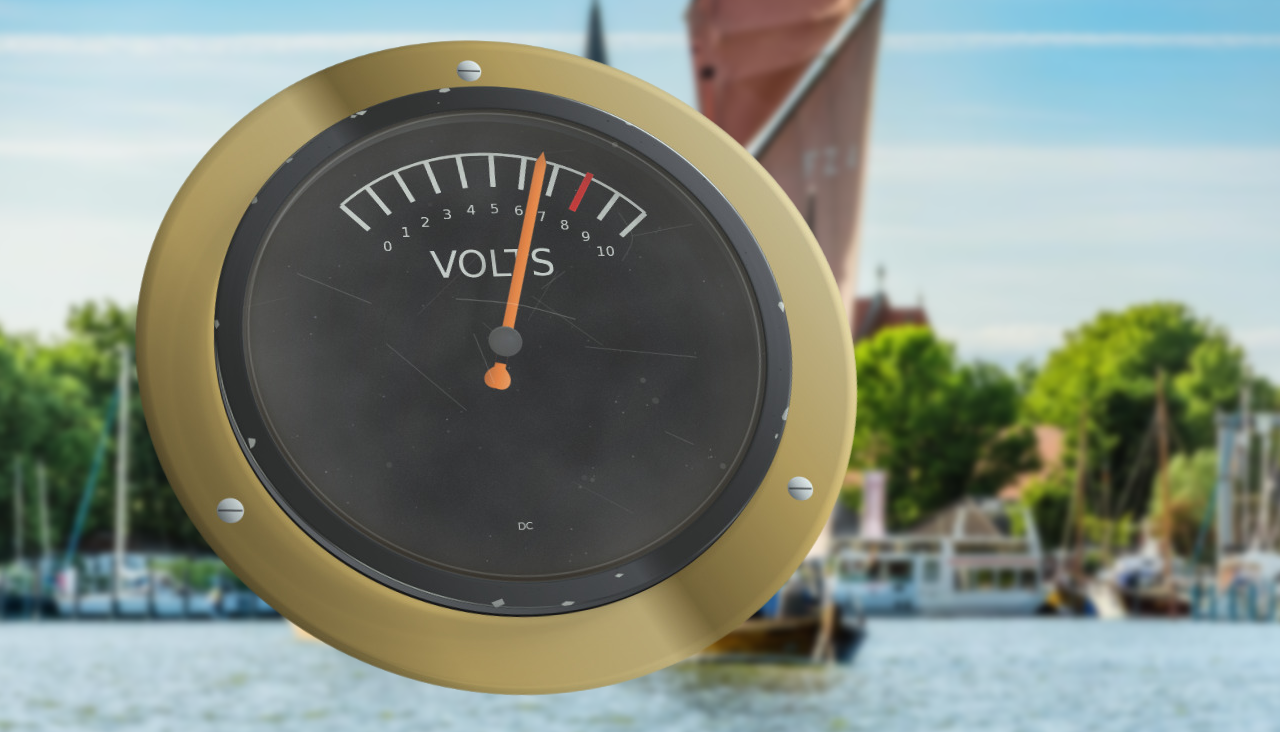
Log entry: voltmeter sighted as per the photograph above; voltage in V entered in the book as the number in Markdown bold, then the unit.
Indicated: **6.5** V
